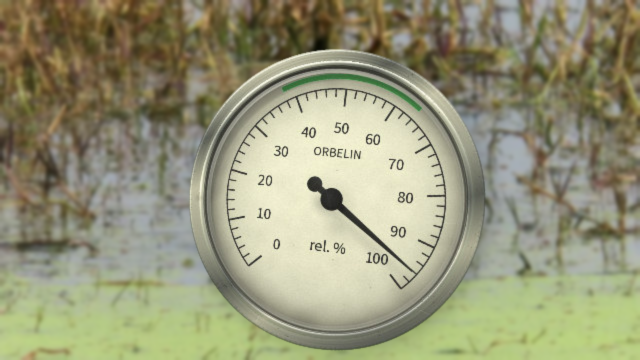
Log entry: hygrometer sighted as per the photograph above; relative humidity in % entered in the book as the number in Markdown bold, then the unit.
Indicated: **96** %
